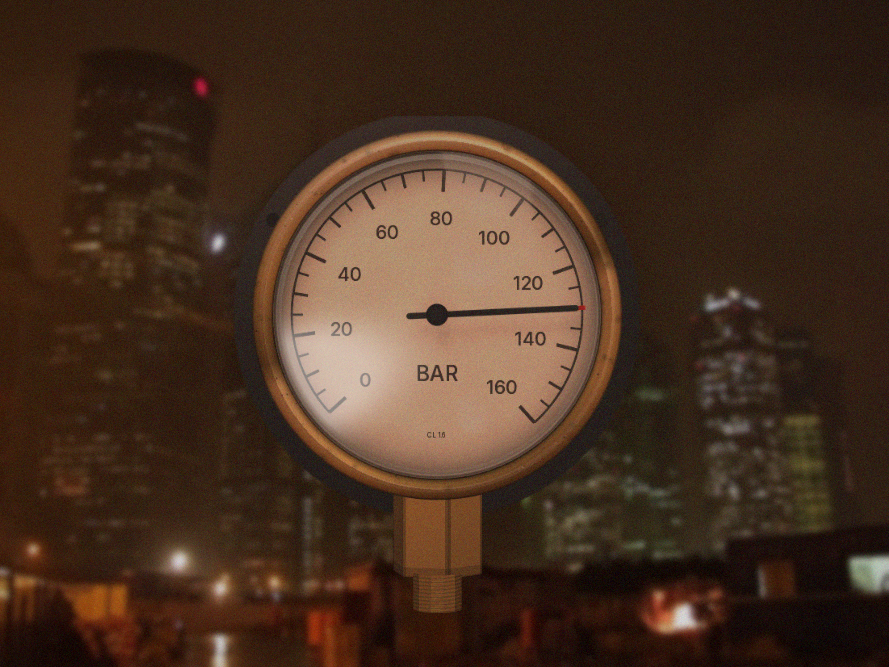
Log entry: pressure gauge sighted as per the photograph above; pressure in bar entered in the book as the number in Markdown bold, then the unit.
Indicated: **130** bar
